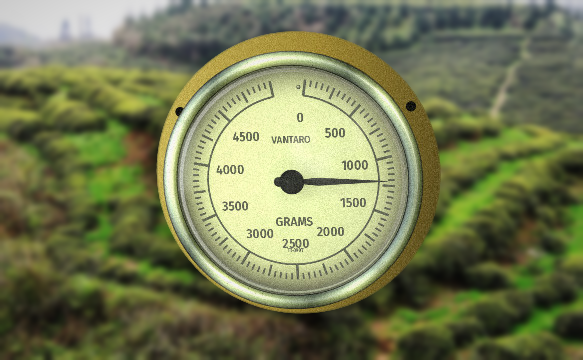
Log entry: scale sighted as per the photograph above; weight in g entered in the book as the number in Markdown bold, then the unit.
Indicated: **1200** g
